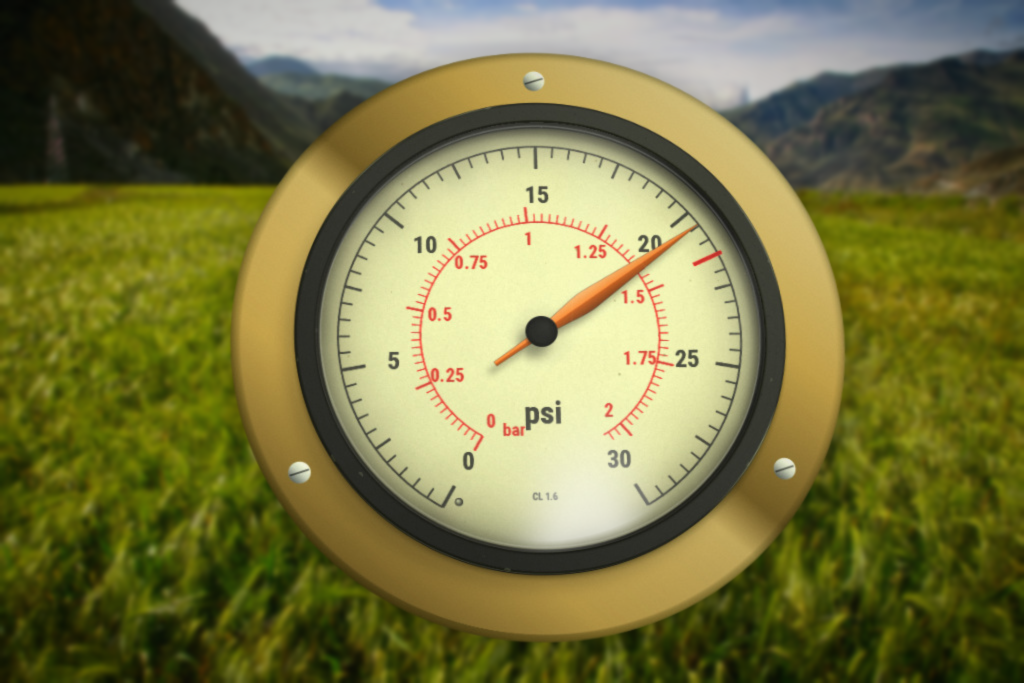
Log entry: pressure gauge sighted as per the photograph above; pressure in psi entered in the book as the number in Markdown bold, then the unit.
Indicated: **20.5** psi
